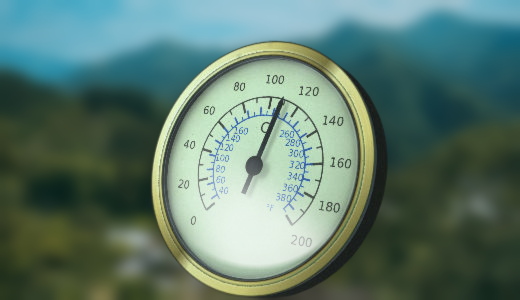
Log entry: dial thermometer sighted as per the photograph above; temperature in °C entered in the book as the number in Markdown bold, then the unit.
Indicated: **110** °C
